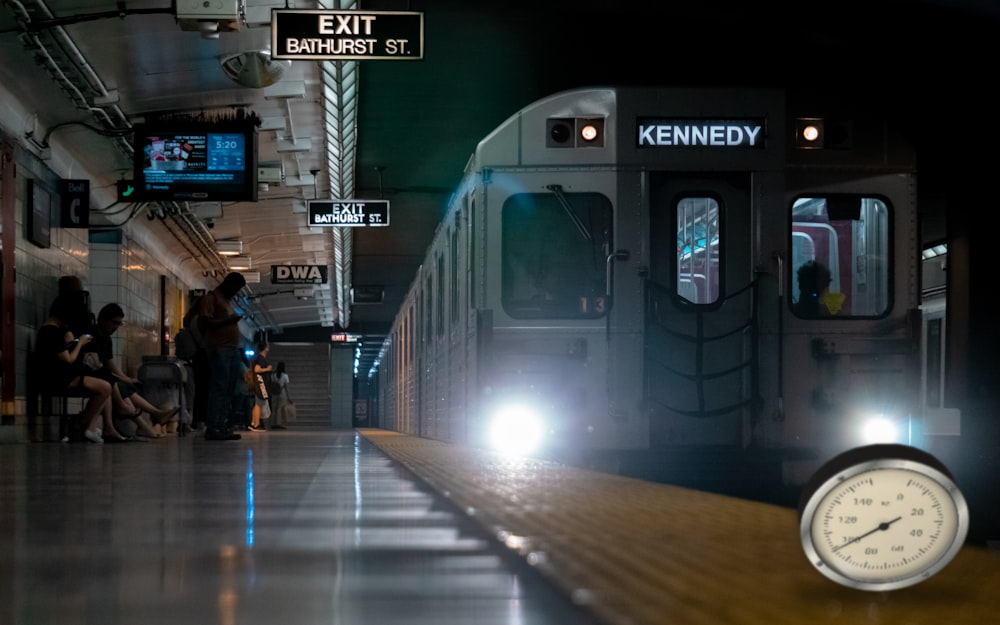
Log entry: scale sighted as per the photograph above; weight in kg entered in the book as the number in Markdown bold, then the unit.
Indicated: **100** kg
